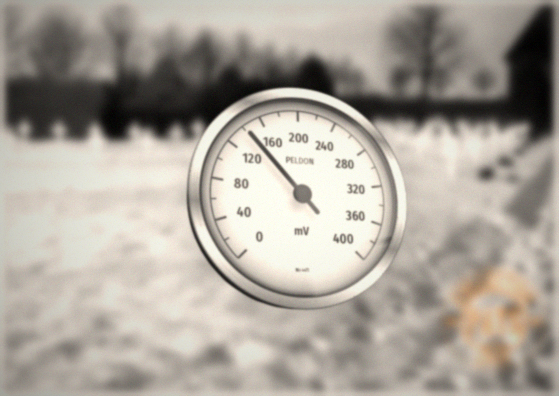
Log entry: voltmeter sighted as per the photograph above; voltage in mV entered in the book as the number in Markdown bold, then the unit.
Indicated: **140** mV
